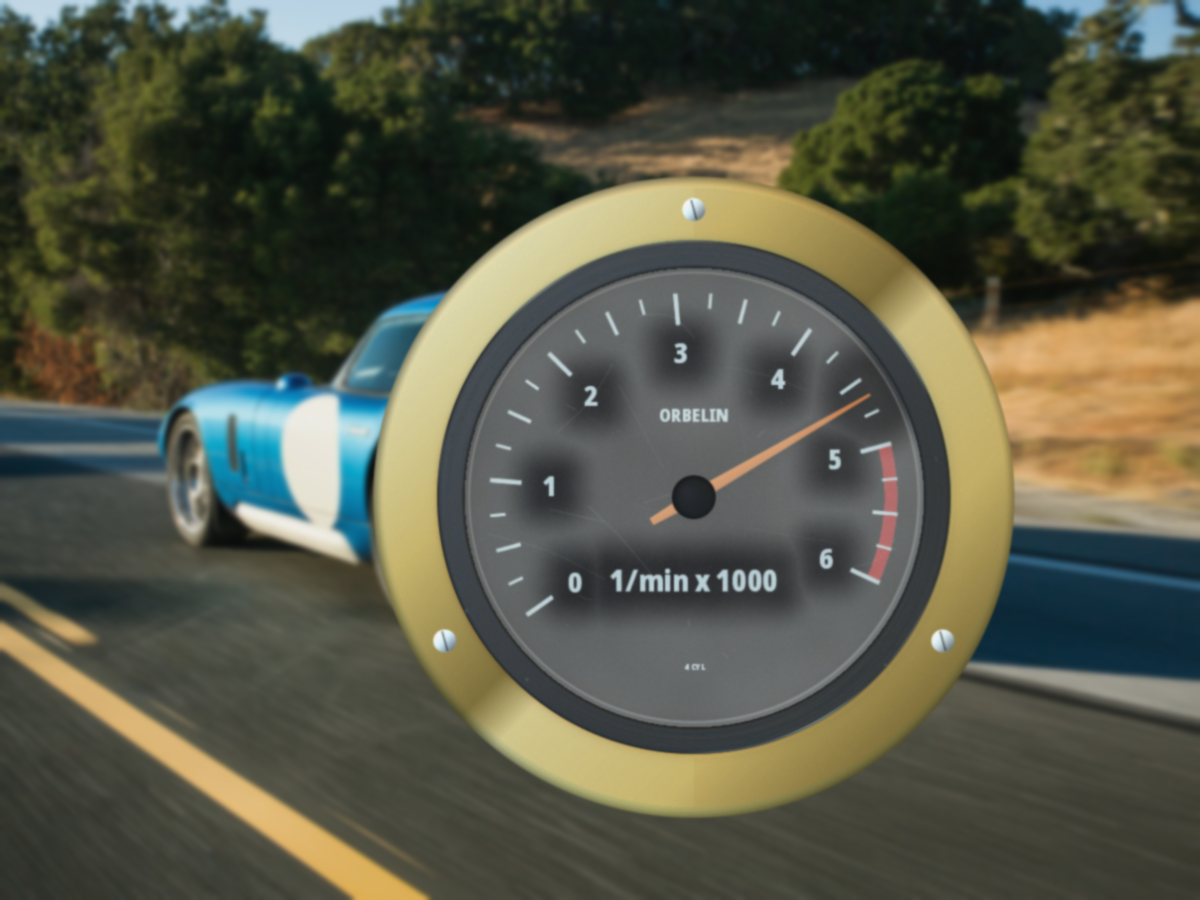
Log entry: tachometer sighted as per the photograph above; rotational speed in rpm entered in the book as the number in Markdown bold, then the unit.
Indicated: **4625** rpm
